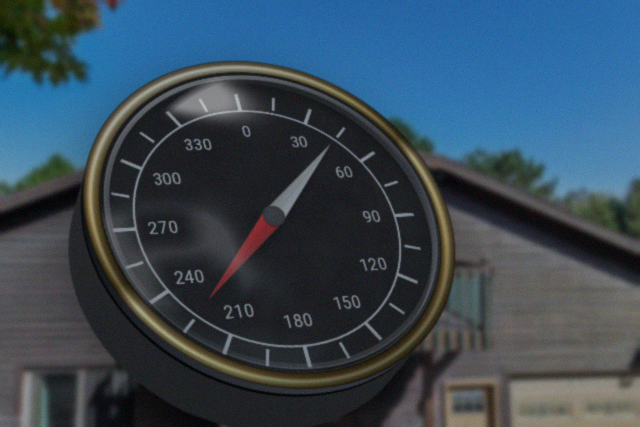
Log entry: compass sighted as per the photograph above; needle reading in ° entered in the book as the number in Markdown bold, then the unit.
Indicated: **225** °
